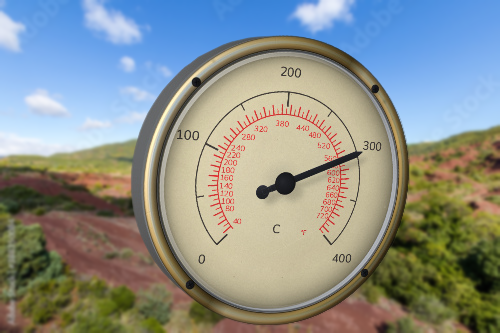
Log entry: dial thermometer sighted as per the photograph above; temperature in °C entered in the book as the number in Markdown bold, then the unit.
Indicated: **300** °C
